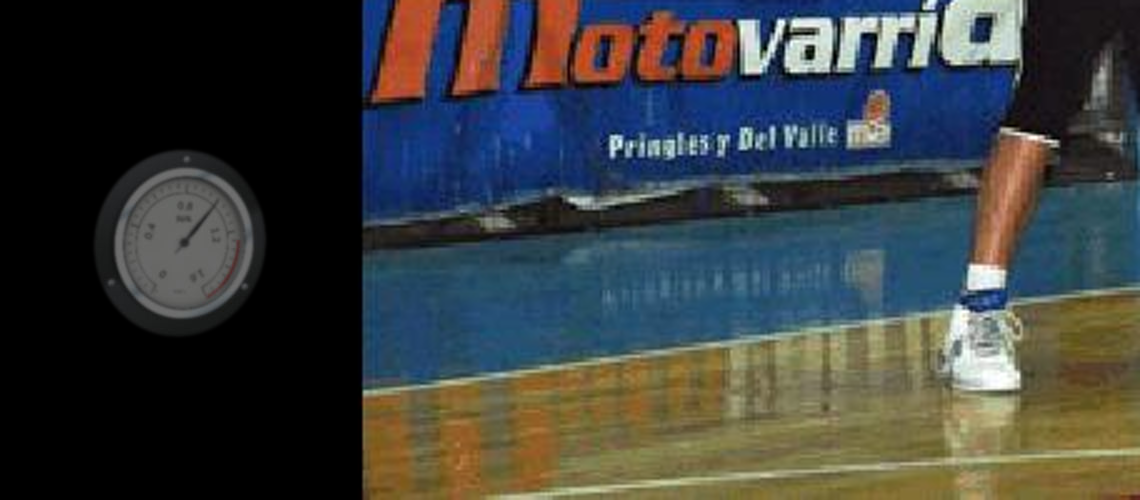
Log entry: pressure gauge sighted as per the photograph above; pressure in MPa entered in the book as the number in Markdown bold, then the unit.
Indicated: **1** MPa
